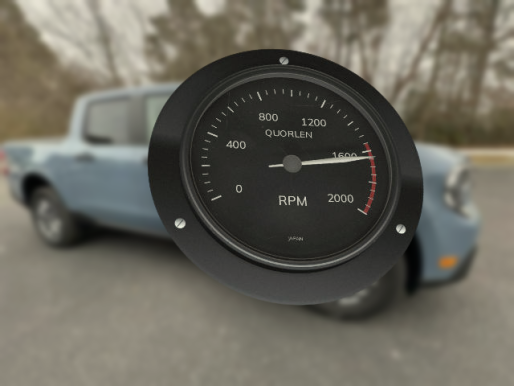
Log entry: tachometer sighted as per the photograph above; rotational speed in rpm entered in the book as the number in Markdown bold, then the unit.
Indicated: **1650** rpm
